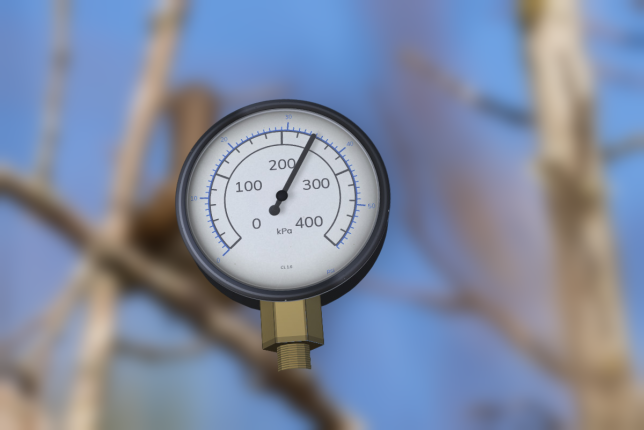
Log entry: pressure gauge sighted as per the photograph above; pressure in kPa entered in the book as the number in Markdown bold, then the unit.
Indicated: **240** kPa
